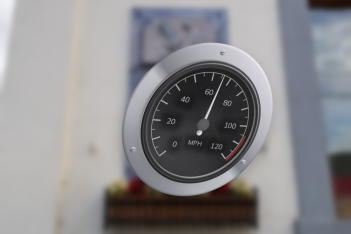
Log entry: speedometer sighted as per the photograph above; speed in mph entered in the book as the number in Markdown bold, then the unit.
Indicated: **65** mph
